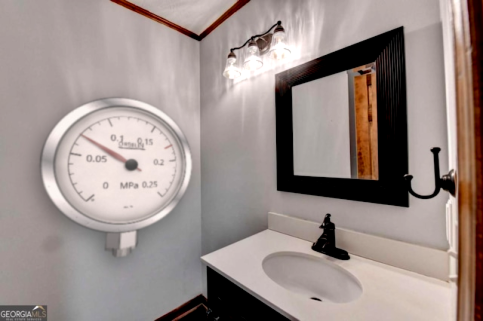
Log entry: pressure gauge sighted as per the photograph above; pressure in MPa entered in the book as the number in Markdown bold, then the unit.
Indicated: **0.07** MPa
